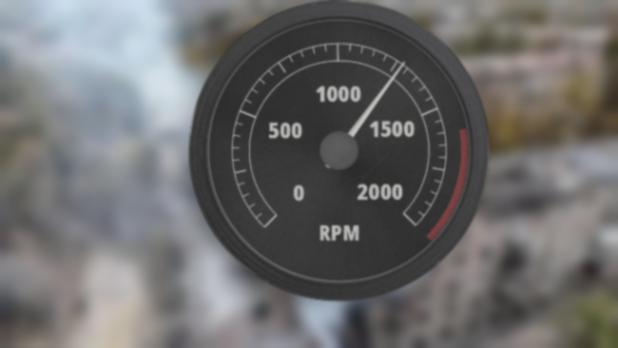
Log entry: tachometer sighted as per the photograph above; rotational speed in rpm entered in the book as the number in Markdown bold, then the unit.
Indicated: **1275** rpm
